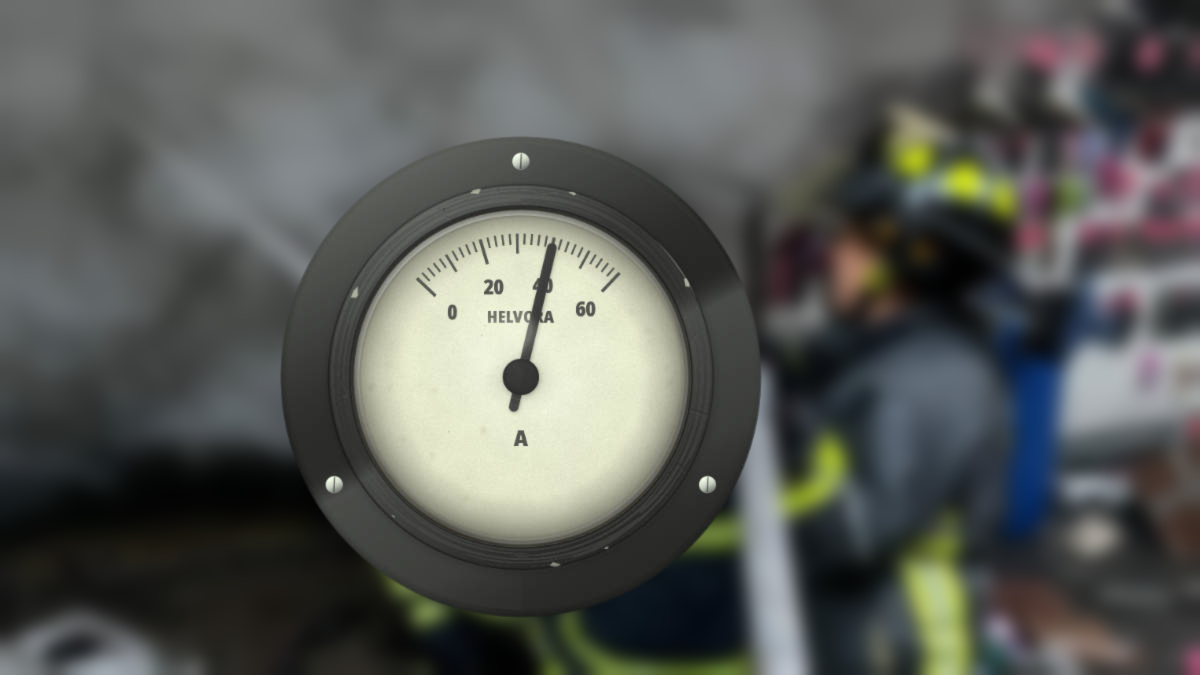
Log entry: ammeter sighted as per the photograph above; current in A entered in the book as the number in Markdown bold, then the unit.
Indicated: **40** A
